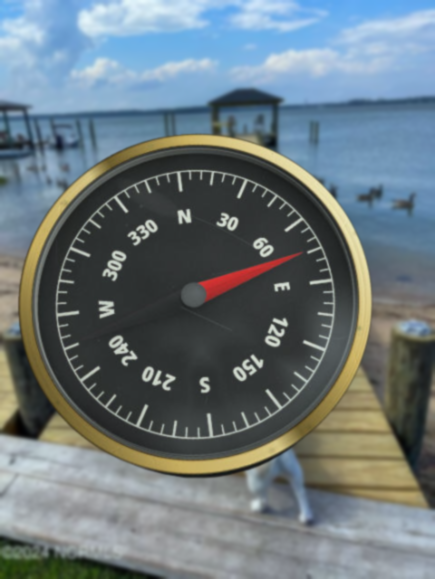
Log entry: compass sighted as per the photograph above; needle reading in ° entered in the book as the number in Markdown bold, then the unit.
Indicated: **75** °
